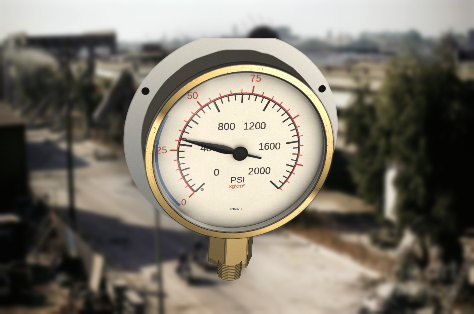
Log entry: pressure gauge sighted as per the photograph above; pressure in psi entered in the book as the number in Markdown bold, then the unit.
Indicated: **450** psi
